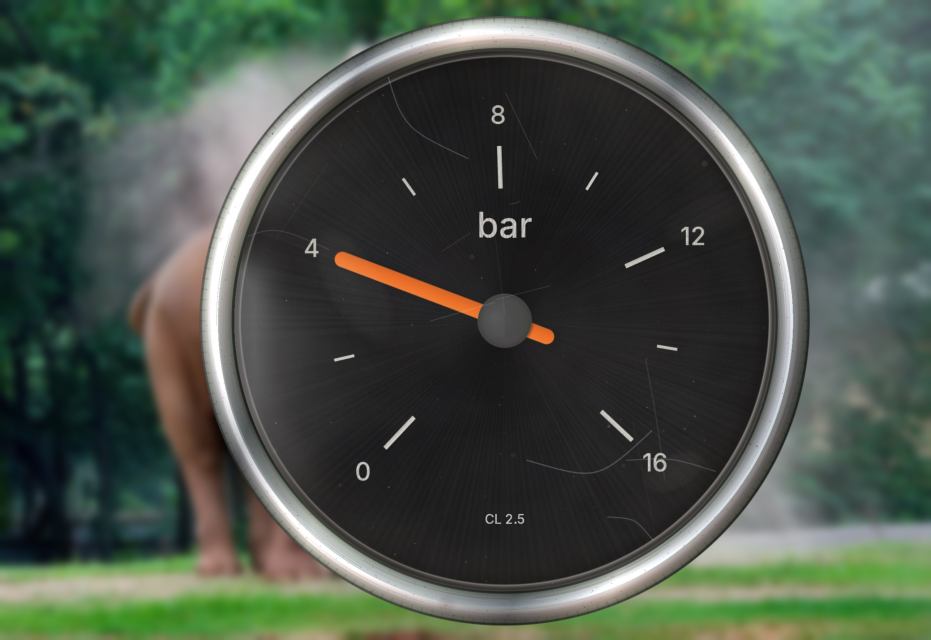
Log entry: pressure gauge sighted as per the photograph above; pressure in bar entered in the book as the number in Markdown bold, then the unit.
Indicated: **4** bar
